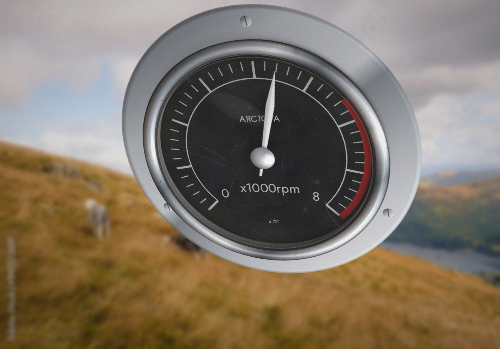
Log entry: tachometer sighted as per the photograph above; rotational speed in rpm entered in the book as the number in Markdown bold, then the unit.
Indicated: **4400** rpm
